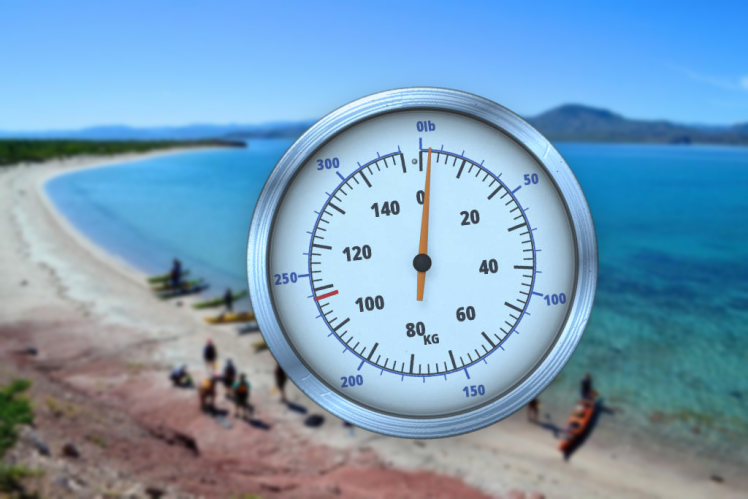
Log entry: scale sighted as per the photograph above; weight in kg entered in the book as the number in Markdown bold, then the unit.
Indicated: **2** kg
